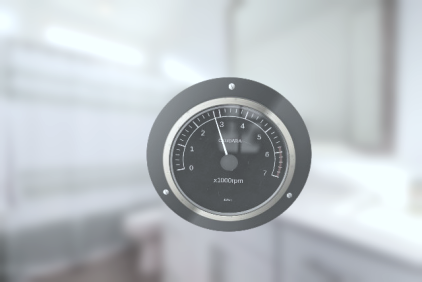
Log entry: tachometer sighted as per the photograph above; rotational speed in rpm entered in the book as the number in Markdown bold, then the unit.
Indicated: **2800** rpm
